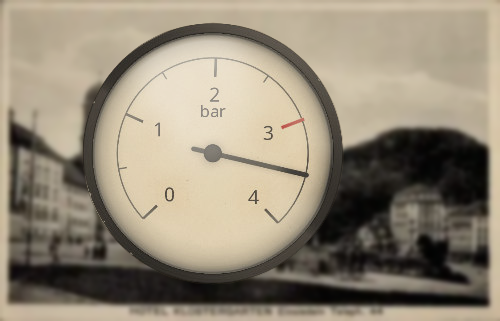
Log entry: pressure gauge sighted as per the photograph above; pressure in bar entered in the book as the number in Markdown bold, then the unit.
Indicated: **3.5** bar
